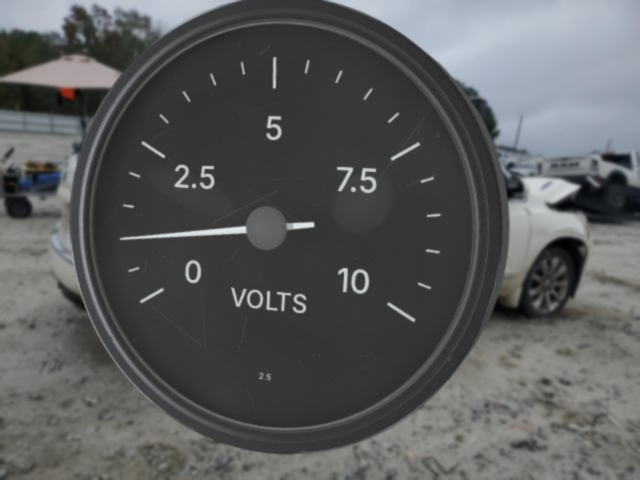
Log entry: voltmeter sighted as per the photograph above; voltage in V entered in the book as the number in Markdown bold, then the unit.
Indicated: **1** V
